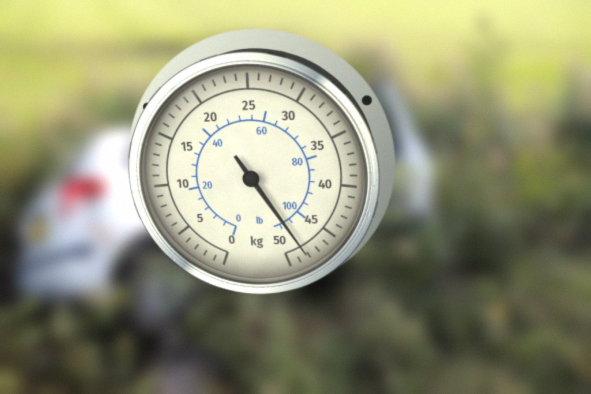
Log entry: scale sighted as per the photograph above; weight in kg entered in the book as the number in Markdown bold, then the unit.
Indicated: **48** kg
